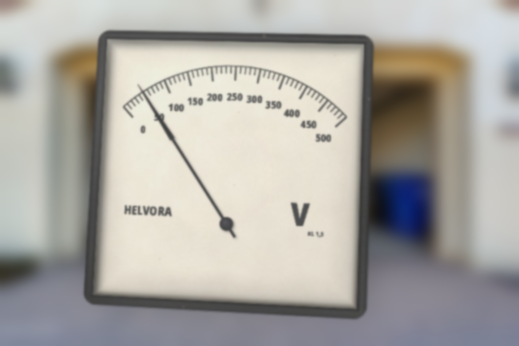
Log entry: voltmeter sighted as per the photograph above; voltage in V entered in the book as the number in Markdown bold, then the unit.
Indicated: **50** V
